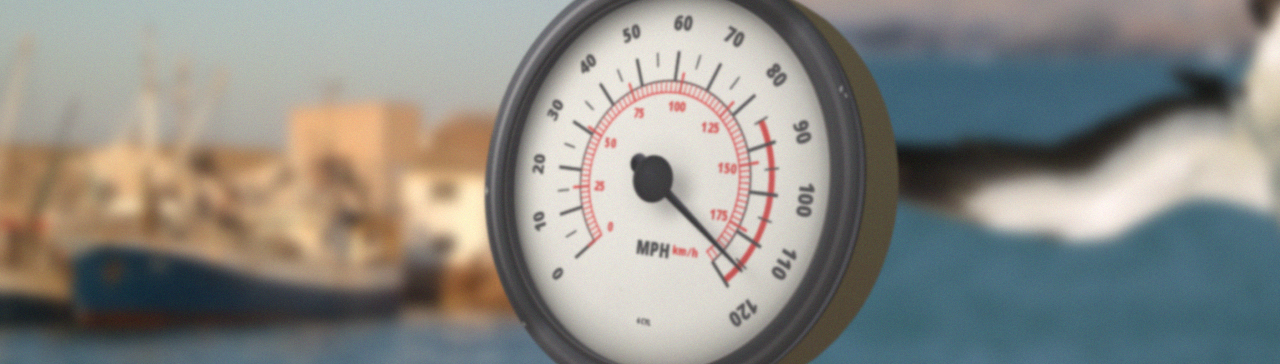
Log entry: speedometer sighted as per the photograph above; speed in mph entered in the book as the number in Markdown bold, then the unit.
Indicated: **115** mph
